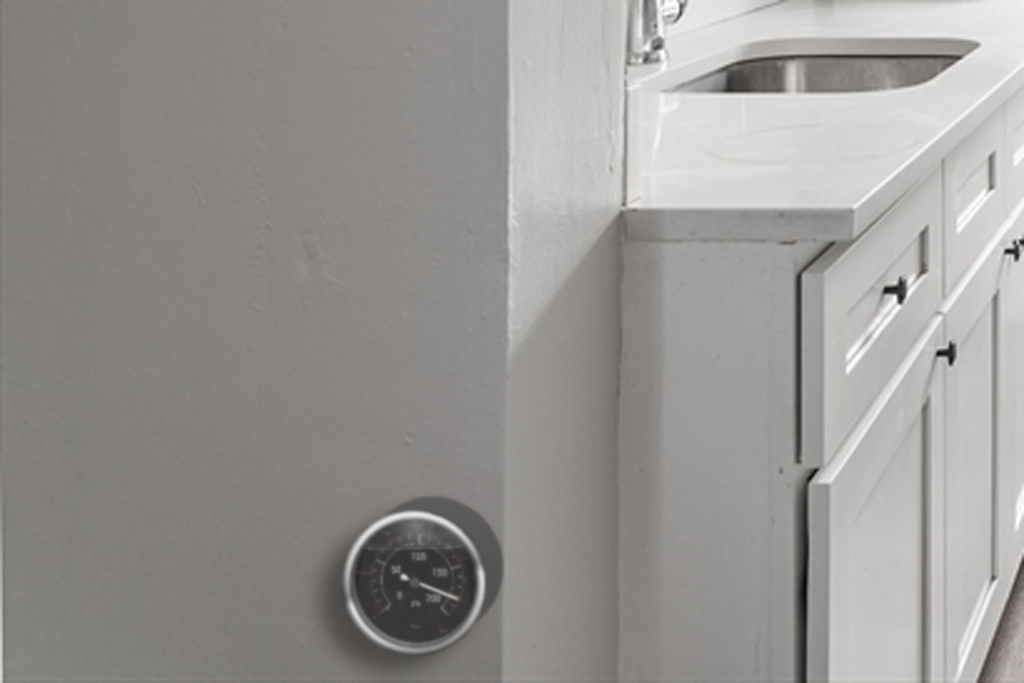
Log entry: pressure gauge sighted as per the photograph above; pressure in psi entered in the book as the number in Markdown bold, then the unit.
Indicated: **180** psi
